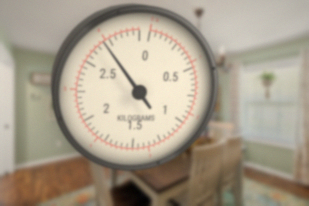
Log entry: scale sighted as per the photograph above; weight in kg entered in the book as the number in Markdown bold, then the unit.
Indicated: **2.7** kg
